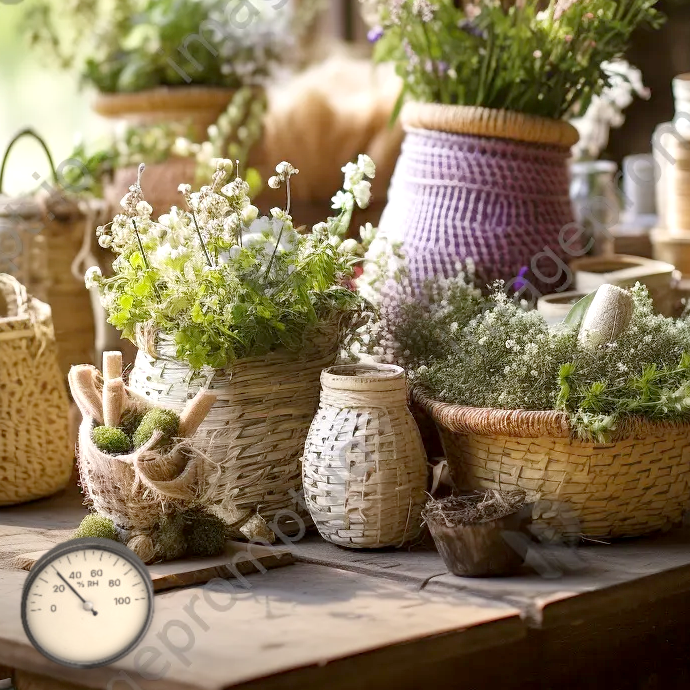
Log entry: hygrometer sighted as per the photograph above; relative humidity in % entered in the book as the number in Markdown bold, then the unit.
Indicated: **30** %
